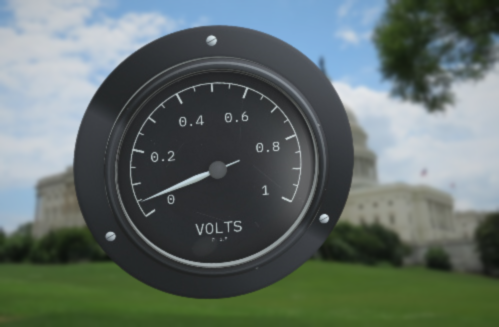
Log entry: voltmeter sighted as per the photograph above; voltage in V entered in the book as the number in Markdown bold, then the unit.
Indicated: **0.05** V
